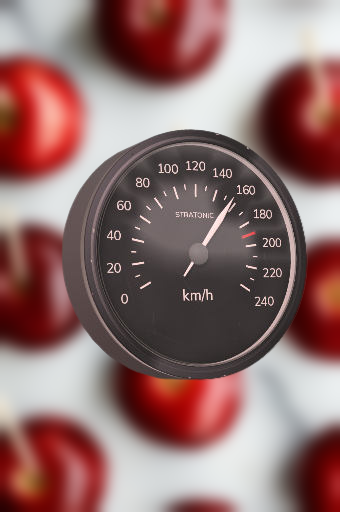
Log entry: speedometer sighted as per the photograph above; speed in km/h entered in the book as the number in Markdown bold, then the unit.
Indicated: **155** km/h
